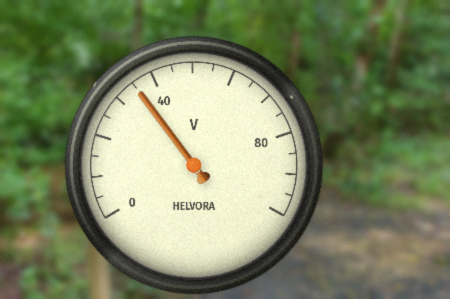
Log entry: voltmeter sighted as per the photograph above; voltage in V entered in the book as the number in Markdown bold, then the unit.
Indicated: **35** V
